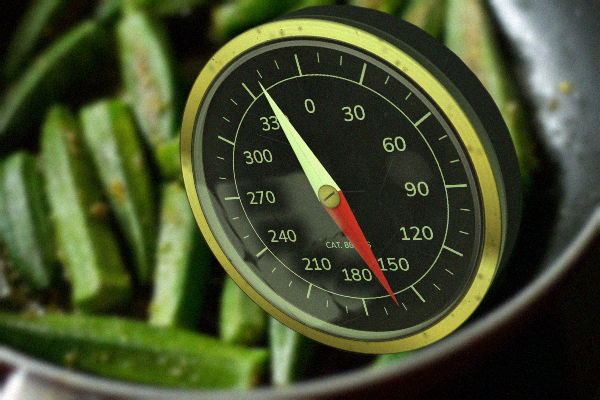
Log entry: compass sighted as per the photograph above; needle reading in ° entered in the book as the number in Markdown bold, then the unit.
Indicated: **160** °
